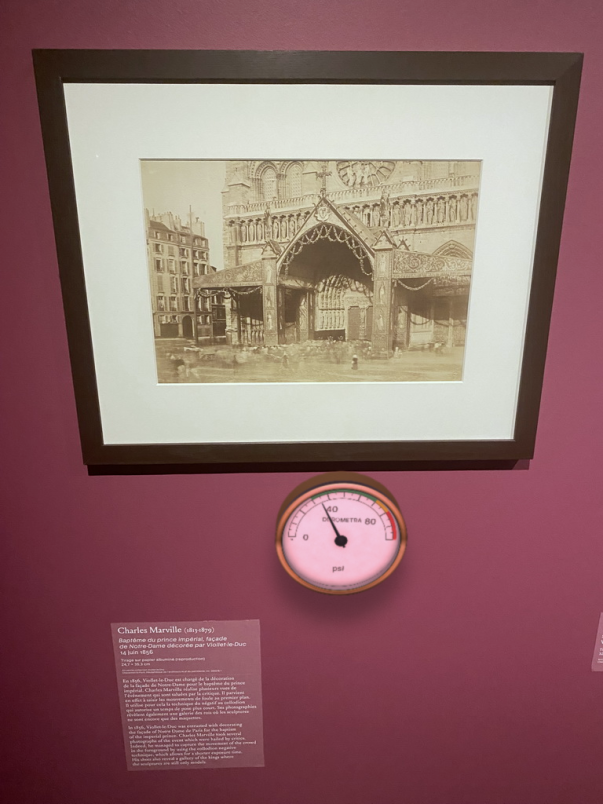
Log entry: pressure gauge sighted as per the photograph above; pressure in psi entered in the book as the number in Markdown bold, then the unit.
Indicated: **35** psi
